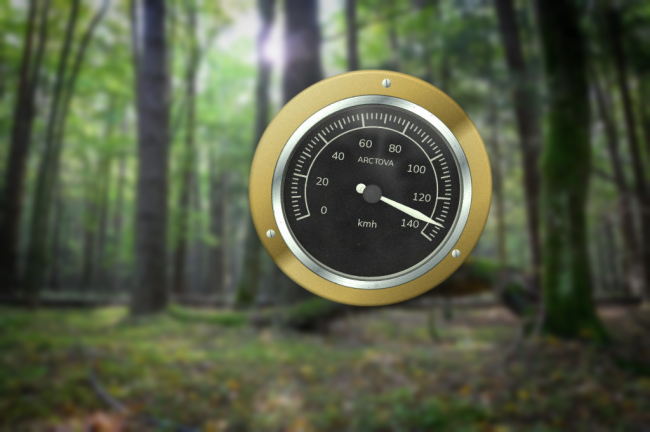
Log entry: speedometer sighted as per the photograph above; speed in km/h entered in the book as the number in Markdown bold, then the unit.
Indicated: **132** km/h
